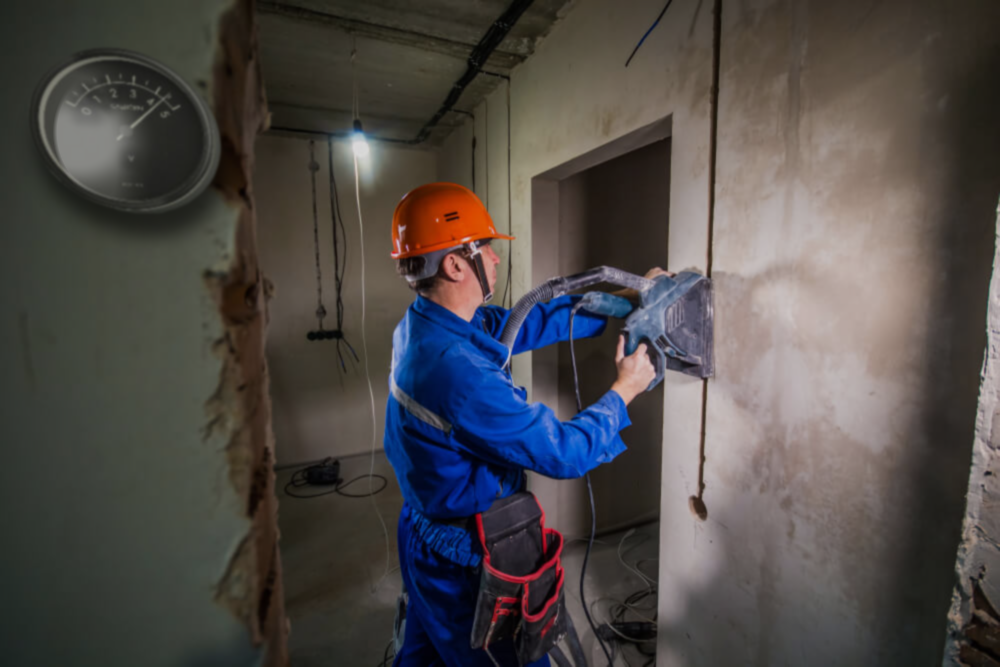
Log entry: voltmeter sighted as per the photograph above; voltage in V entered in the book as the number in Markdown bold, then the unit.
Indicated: **4.5** V
